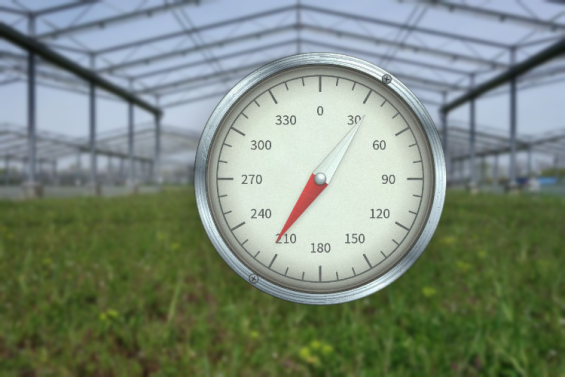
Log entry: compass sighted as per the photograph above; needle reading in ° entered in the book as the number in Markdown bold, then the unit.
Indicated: **215** °
